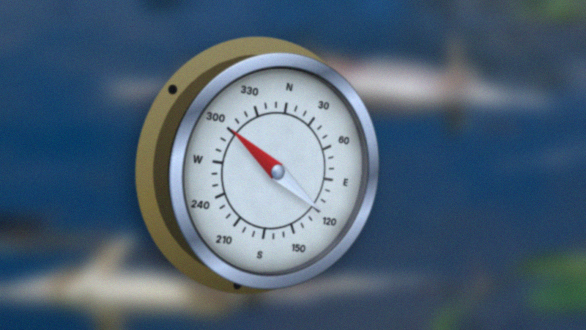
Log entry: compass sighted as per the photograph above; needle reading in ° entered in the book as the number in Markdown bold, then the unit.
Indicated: **300** °
